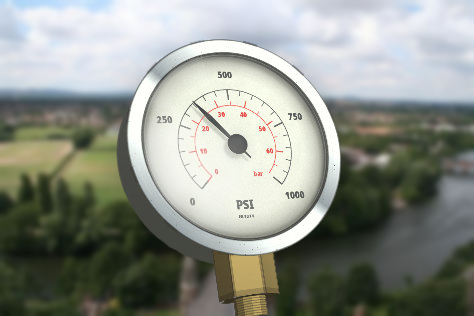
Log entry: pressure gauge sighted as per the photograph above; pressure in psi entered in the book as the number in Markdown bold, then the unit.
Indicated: **350** psi
